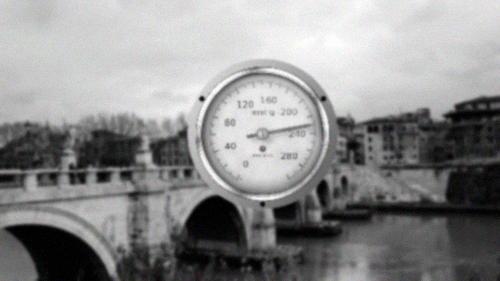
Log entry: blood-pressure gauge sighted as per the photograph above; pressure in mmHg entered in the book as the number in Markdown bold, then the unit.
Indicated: **230** mmHg
